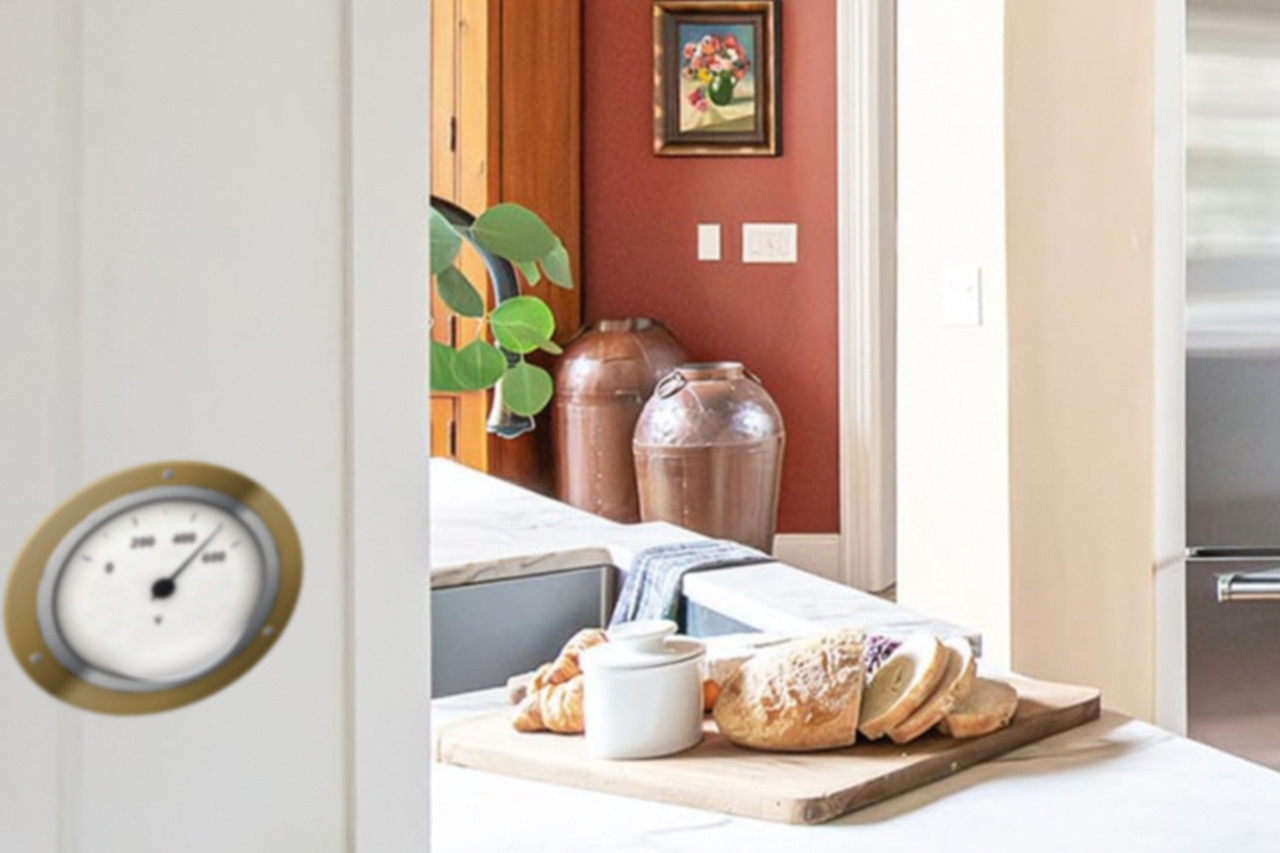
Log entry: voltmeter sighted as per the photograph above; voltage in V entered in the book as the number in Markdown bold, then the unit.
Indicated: **500** V
